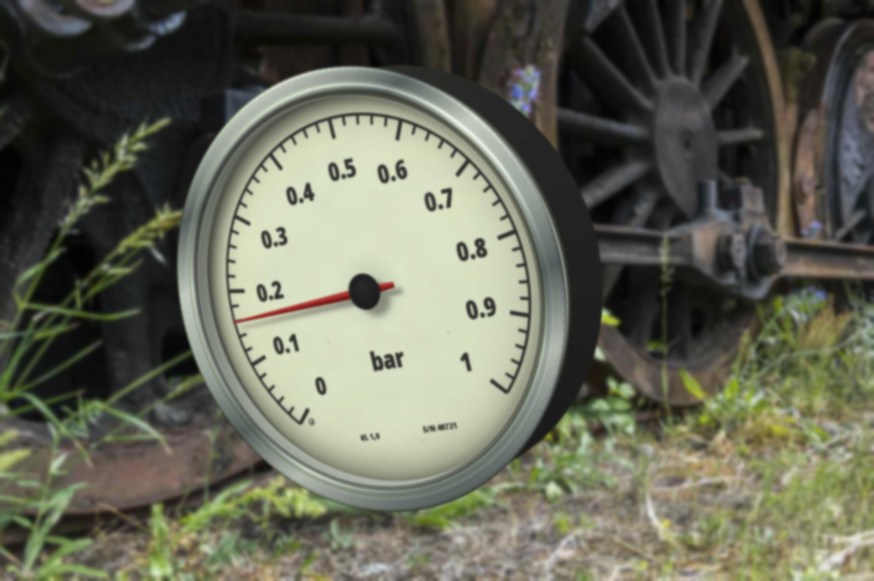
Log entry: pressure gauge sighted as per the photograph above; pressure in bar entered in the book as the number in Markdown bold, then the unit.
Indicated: **0.16** bar
